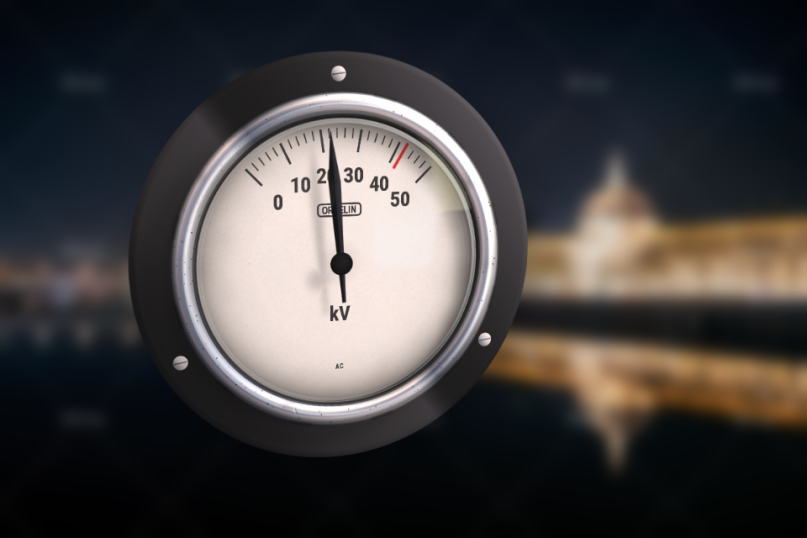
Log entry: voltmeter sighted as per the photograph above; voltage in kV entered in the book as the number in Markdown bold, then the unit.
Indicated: **22** kV
